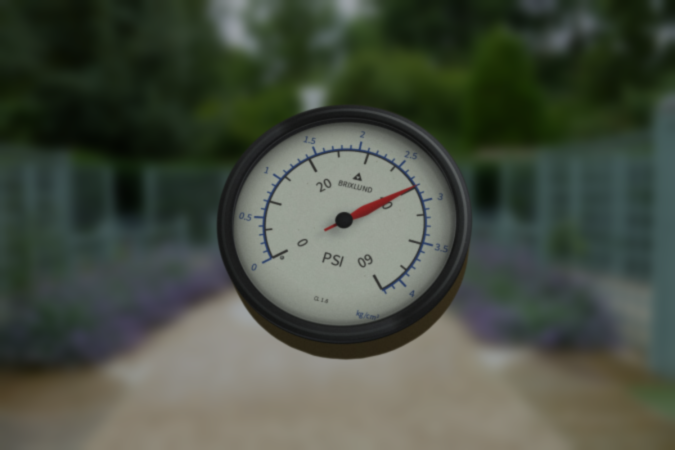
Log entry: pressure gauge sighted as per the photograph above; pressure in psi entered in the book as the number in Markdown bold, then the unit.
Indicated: **40** psi
